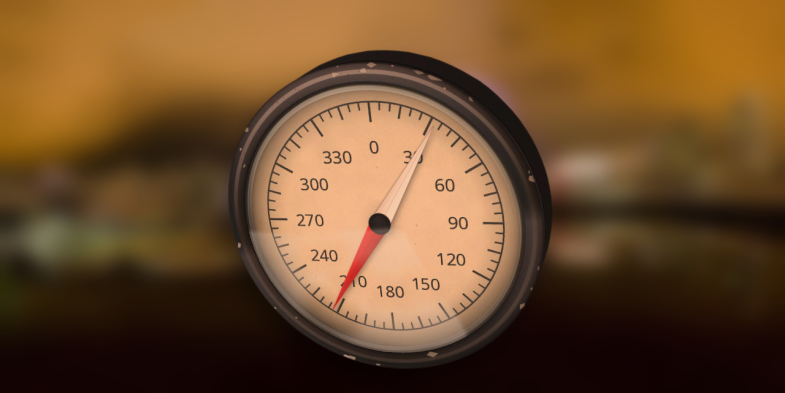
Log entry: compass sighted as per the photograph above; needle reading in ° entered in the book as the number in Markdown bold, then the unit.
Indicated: **212.5** °
